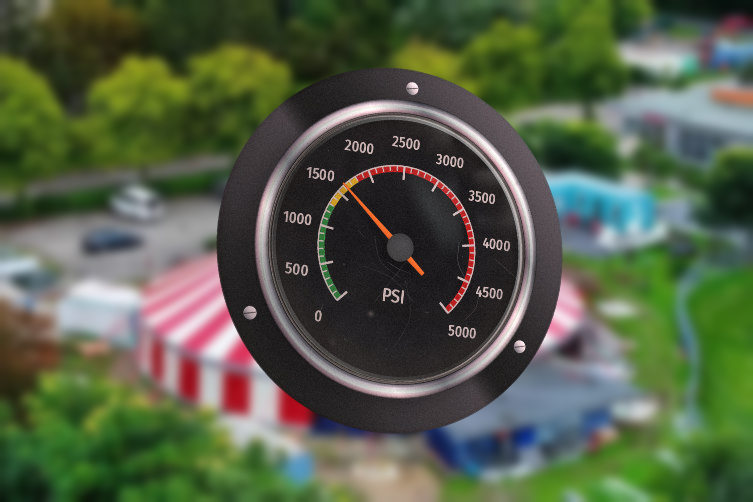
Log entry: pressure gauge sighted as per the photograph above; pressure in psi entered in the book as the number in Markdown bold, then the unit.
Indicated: **1600** psi
